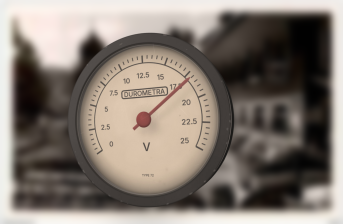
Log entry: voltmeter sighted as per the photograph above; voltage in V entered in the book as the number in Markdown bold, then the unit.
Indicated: **18** V
